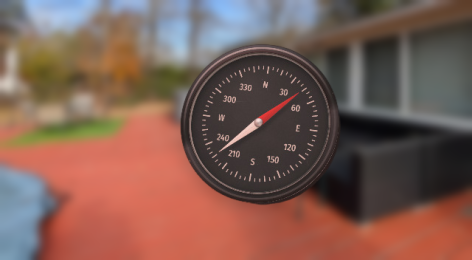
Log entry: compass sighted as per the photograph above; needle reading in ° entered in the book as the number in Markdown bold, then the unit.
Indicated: **45** °
